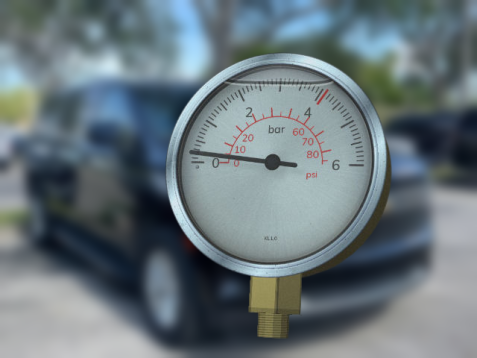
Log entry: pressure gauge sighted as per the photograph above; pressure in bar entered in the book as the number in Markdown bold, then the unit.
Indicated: **0.2** bar
